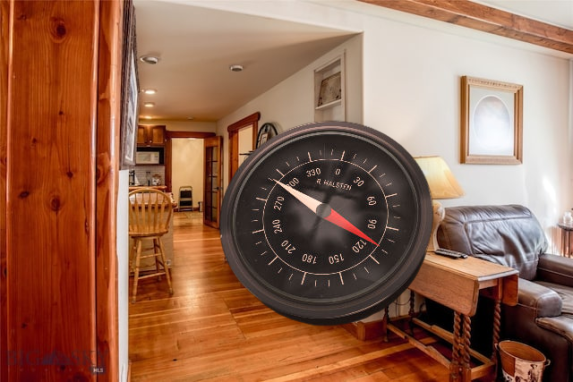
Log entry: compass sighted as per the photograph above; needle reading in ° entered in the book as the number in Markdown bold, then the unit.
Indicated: **110** °
